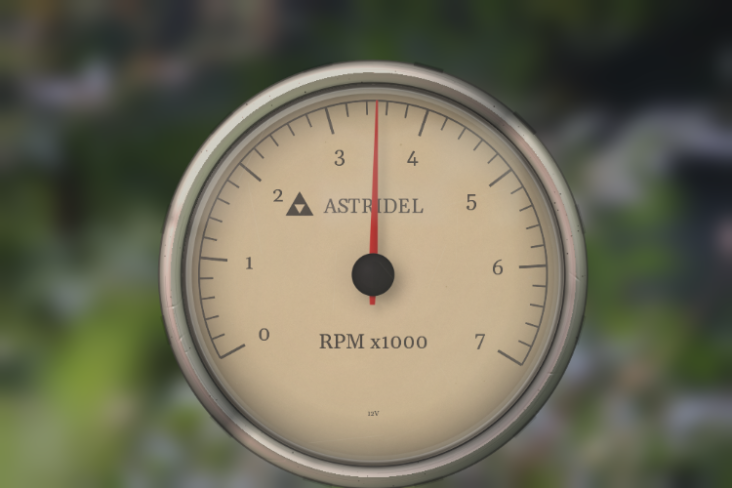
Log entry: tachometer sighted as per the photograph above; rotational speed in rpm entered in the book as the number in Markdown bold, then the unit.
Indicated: **3500** rpm
